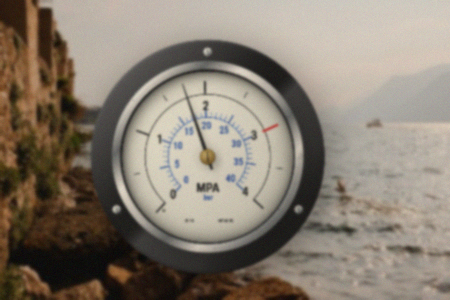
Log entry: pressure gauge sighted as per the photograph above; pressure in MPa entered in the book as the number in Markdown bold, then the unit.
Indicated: **1.75** MPa
